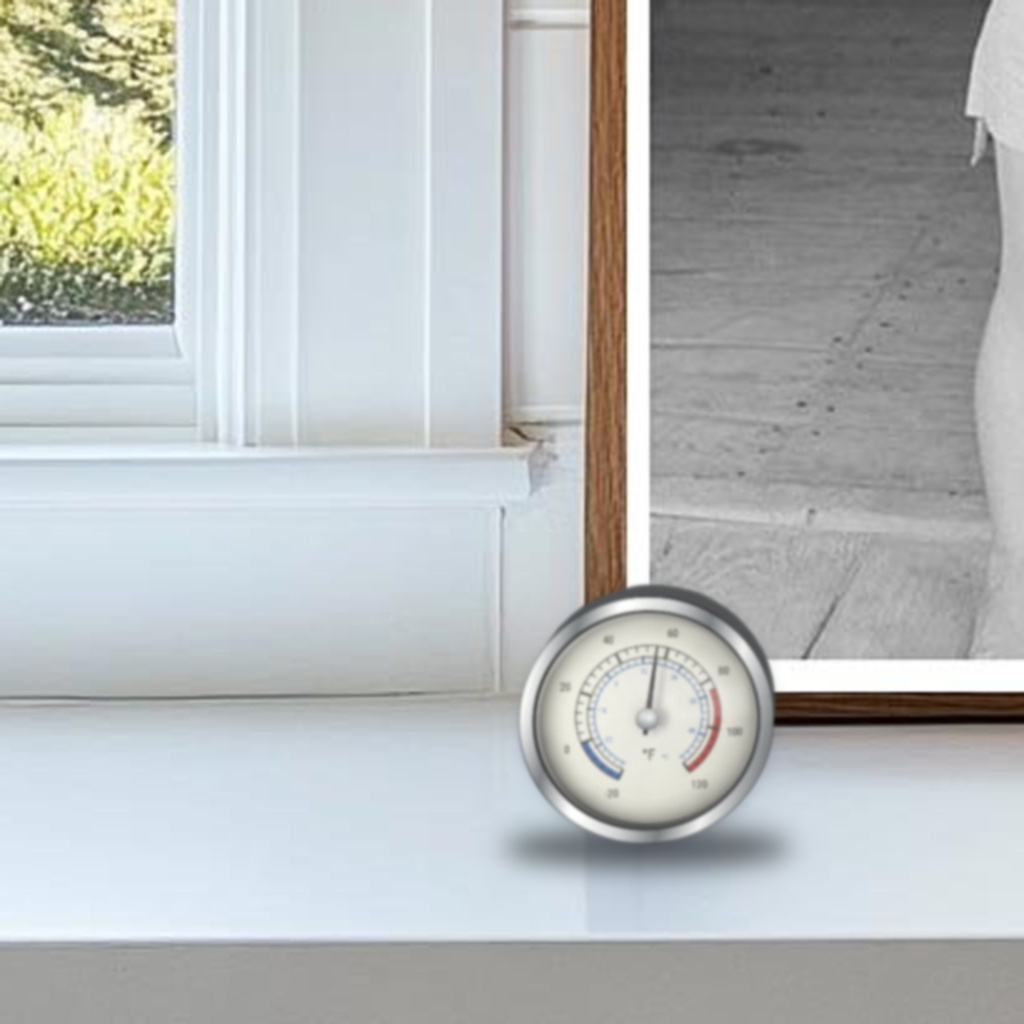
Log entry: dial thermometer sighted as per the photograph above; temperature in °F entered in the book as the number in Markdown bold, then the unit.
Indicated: **56** °F
